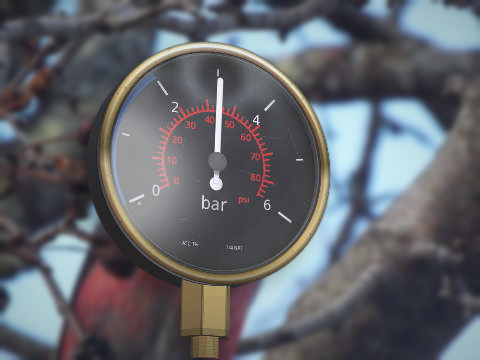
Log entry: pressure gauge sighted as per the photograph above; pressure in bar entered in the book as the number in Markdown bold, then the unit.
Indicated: **3** bar
